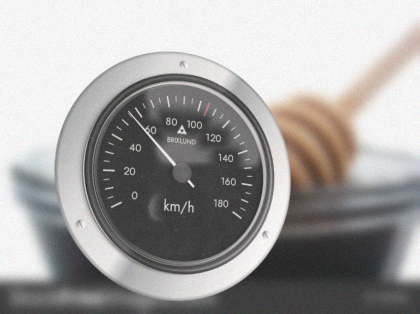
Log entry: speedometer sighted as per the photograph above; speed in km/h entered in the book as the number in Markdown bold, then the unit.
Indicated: **55** km/h
